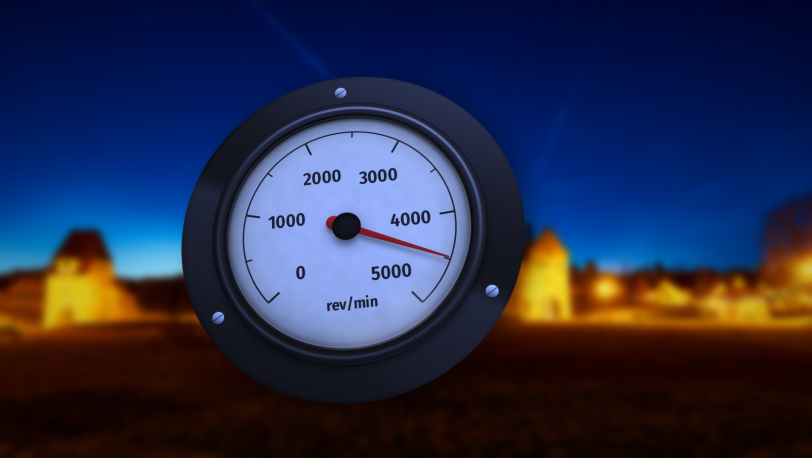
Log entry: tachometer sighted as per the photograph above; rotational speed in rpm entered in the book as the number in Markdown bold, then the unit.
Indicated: **4500** rpm
